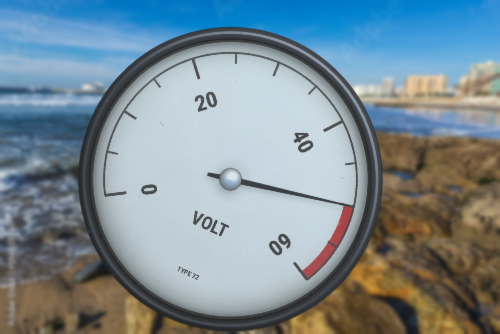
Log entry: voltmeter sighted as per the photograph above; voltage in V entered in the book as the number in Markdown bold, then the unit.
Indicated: **50** V
